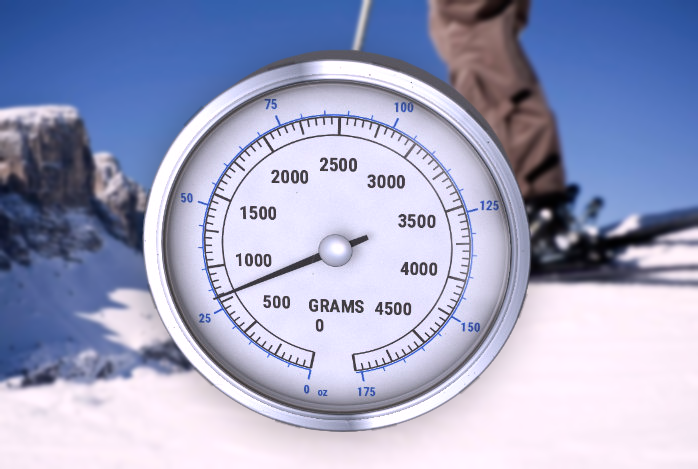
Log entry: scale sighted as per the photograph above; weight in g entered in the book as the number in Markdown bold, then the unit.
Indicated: **800** g
